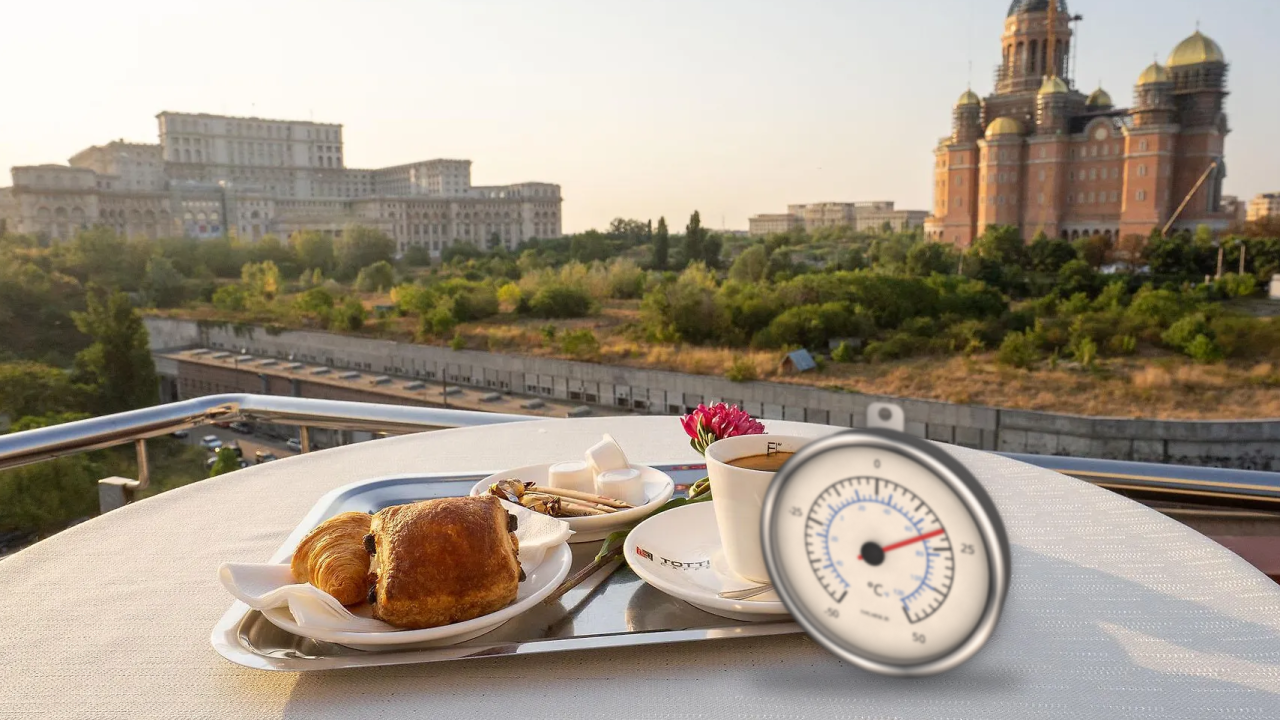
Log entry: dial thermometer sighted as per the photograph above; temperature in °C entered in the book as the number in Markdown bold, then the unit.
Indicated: **20** °C
